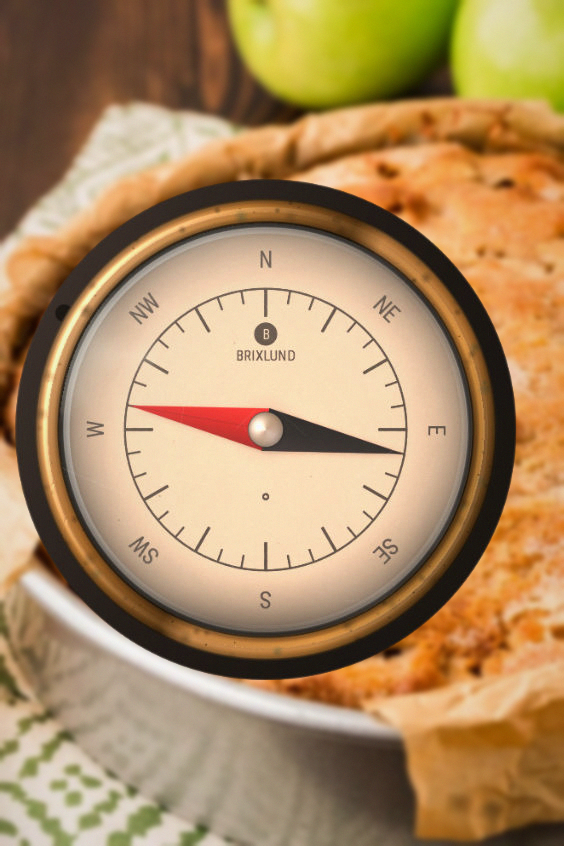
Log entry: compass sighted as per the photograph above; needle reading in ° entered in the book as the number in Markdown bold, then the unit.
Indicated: **280** °
